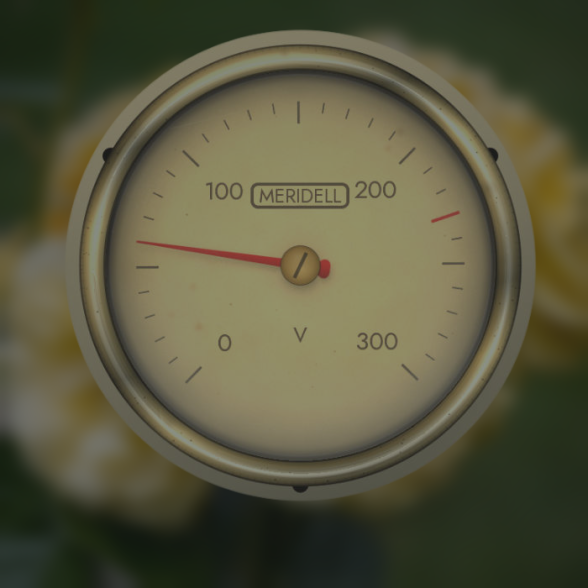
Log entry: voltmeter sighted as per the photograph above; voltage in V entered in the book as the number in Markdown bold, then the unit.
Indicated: **60** V
